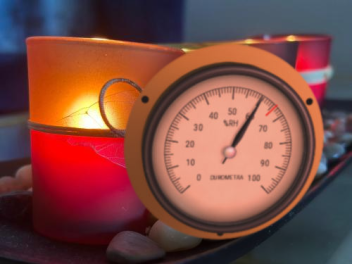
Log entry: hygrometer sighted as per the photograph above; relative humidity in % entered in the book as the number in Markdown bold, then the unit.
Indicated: **60** %
